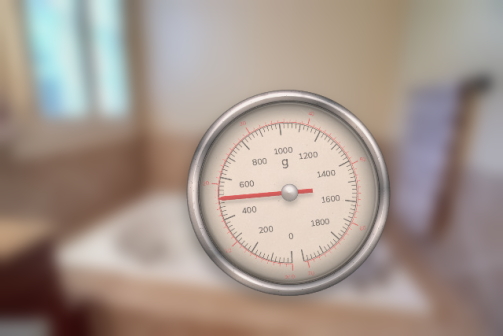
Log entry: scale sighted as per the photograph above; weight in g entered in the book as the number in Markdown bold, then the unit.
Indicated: **500** g
